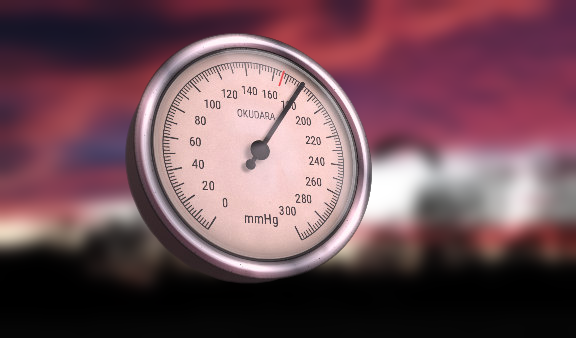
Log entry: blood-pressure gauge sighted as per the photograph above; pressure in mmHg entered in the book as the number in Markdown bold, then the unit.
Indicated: **180** mmHg
